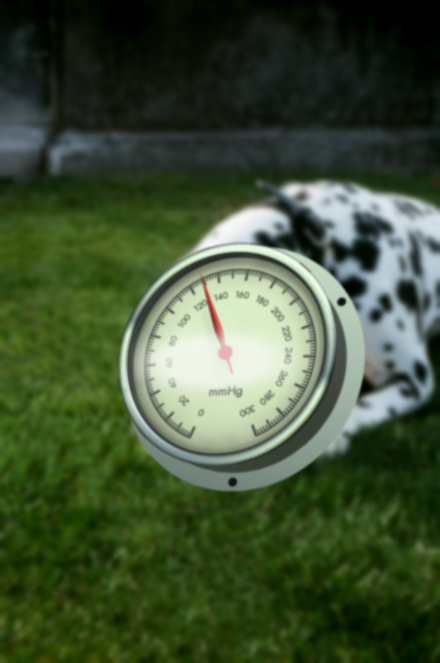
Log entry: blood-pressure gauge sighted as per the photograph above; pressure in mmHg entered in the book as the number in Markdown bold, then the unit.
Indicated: **130** mmHg
